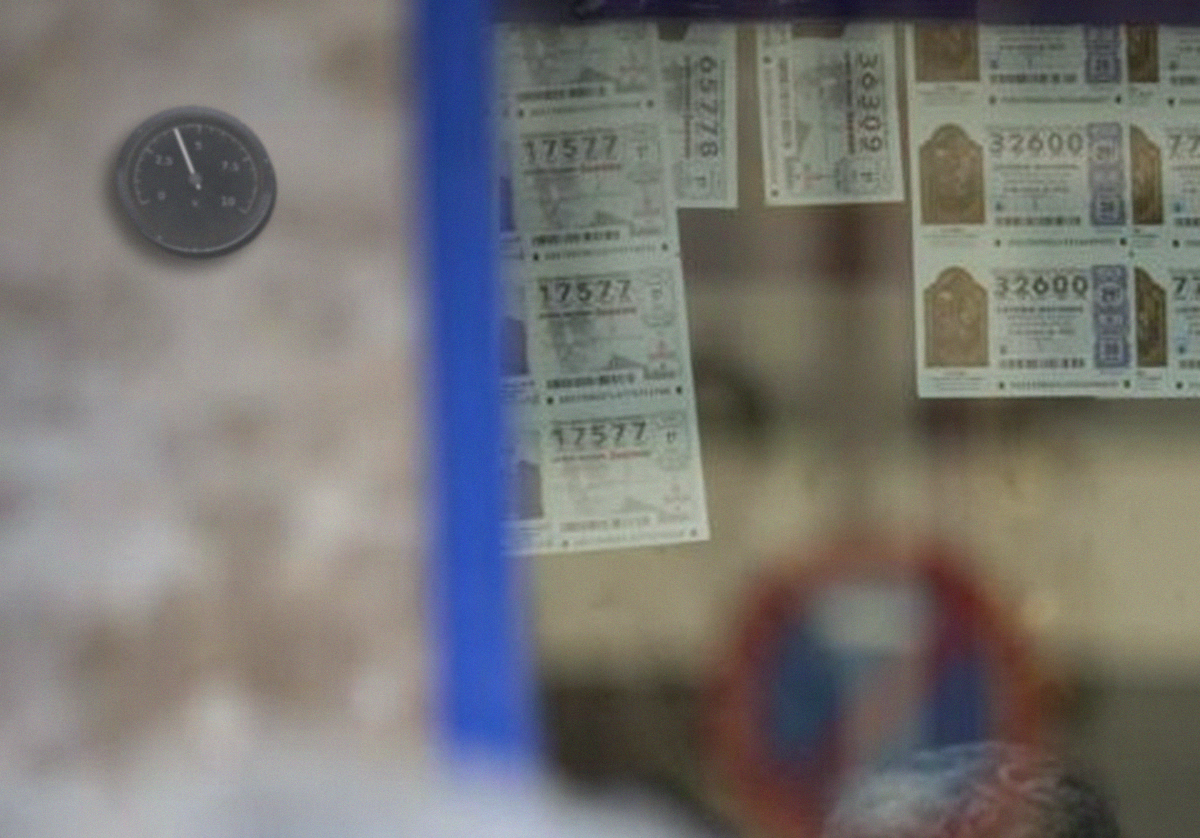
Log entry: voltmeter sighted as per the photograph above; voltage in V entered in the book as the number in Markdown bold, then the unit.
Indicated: **4** V
